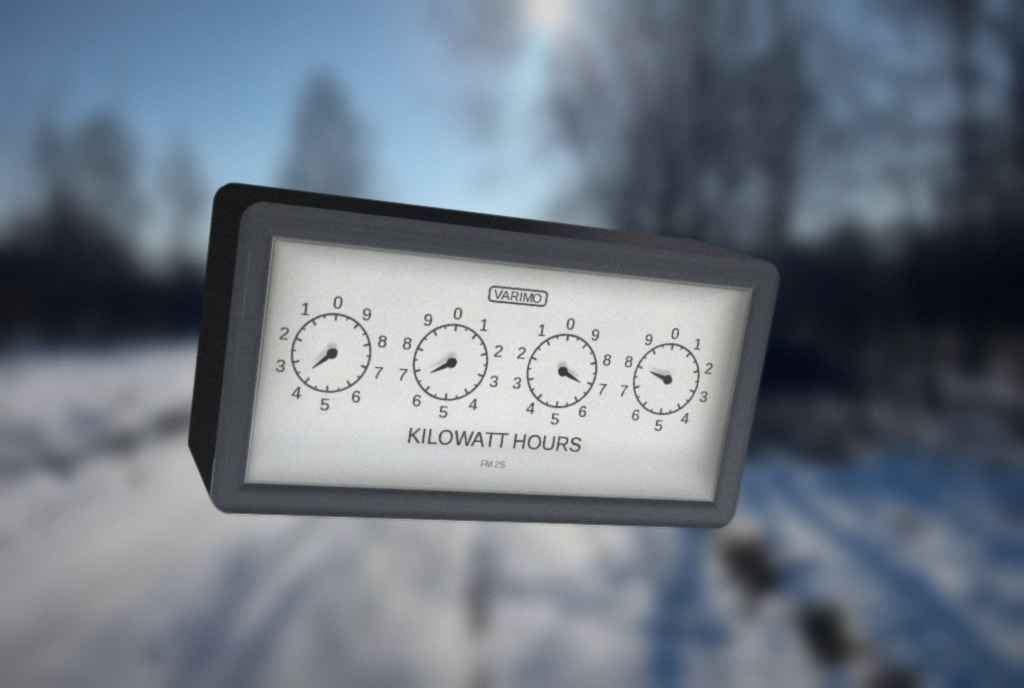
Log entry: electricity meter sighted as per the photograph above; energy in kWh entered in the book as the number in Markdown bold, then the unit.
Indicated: **3668** kWh
